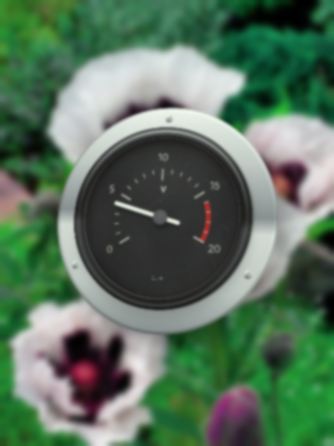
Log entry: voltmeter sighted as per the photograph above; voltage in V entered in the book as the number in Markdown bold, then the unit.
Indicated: **4** V
